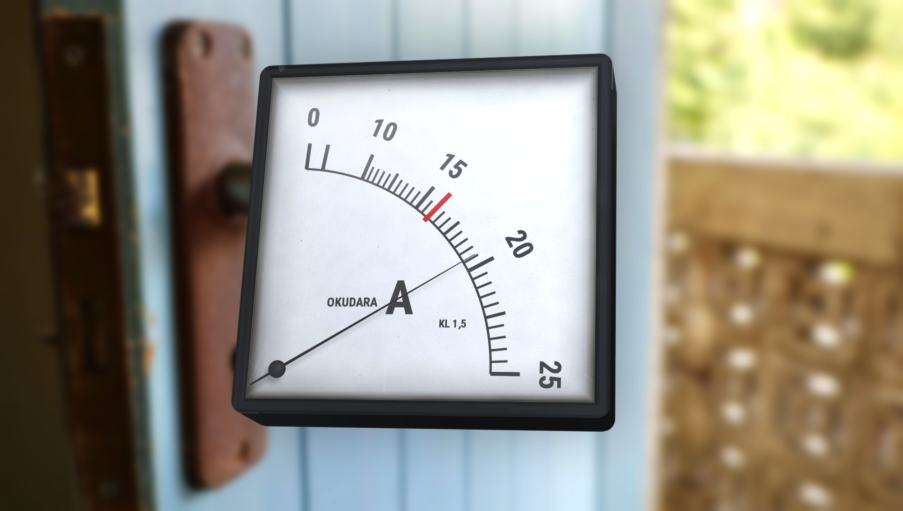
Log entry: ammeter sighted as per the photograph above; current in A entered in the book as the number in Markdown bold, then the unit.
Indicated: **19.5** A
